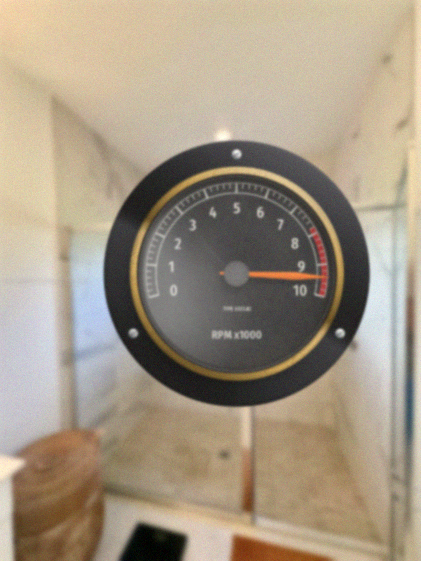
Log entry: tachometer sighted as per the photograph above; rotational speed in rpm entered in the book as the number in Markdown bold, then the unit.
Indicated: **9400** rpm
